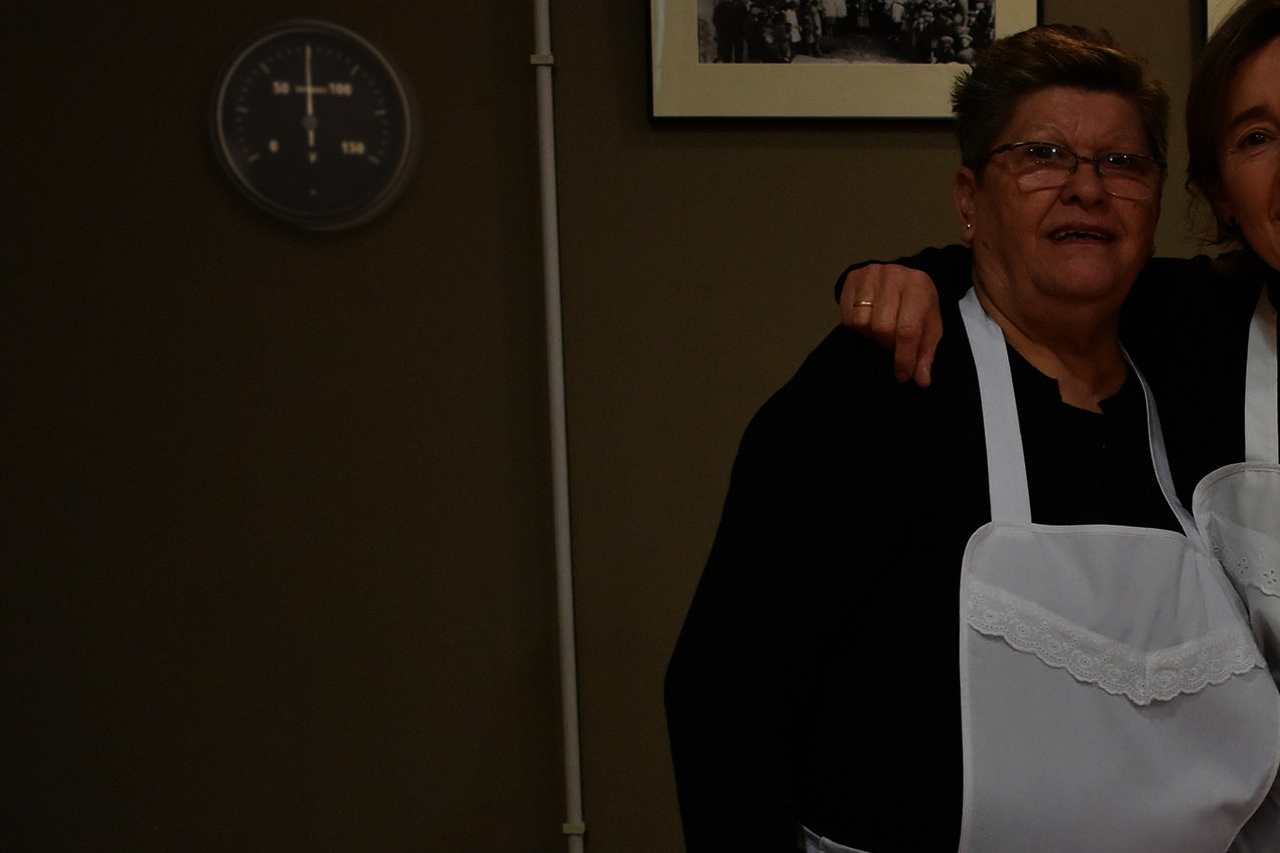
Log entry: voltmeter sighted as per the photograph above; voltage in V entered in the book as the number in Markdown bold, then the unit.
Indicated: **75** V
